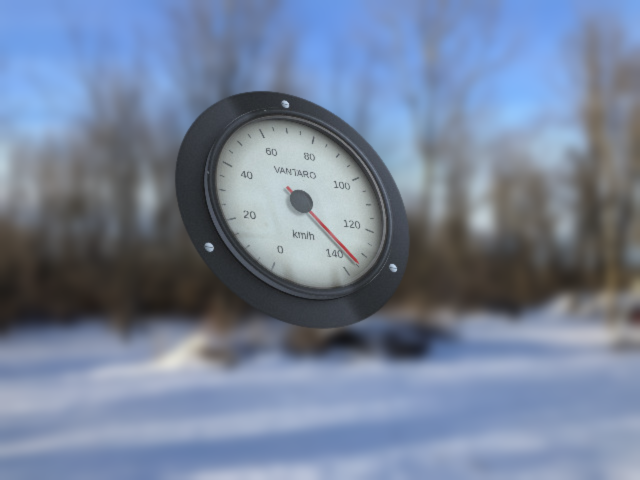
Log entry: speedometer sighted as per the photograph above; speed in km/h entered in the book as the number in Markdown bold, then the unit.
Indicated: **135** km/h
